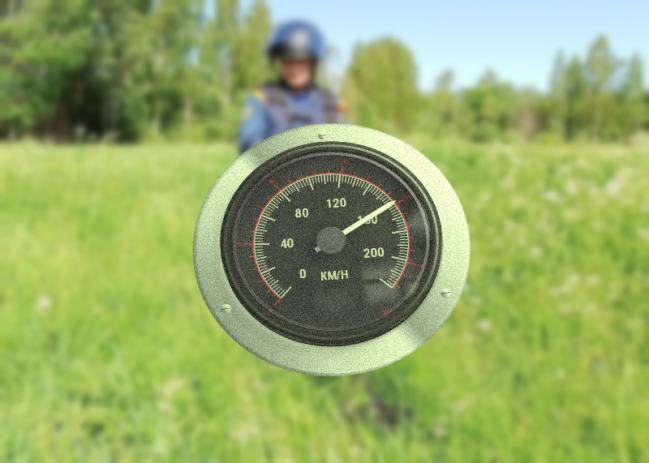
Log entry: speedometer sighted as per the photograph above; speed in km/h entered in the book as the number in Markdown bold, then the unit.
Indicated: **160** km/h
